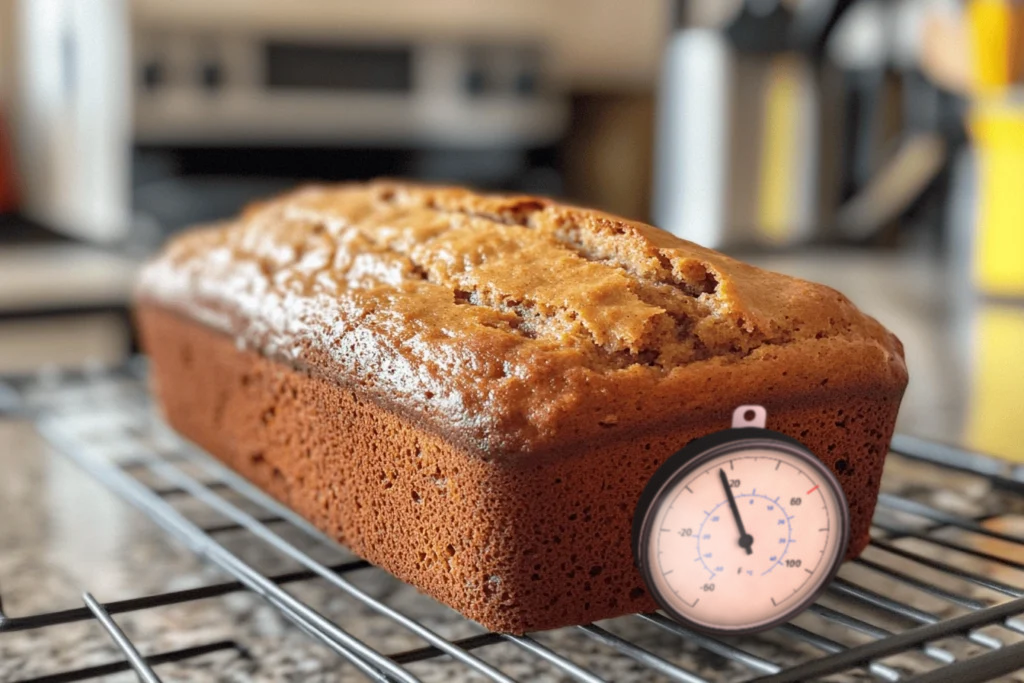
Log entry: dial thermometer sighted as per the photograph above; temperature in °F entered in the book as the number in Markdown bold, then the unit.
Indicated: **15** °F
